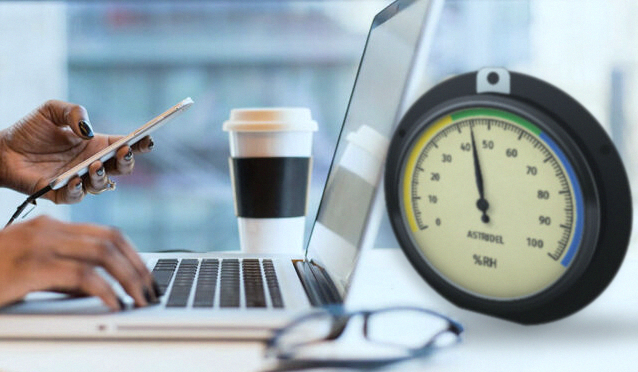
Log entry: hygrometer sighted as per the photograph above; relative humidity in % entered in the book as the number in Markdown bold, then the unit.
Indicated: **45** %
